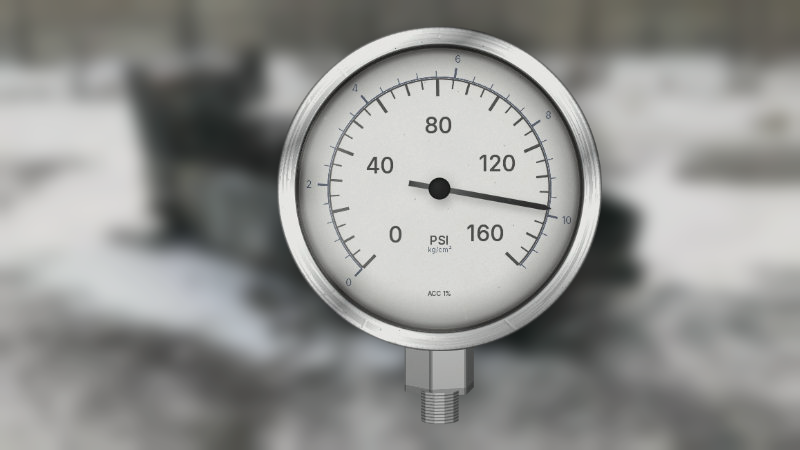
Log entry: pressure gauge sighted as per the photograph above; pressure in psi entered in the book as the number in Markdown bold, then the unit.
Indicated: **140** psi
